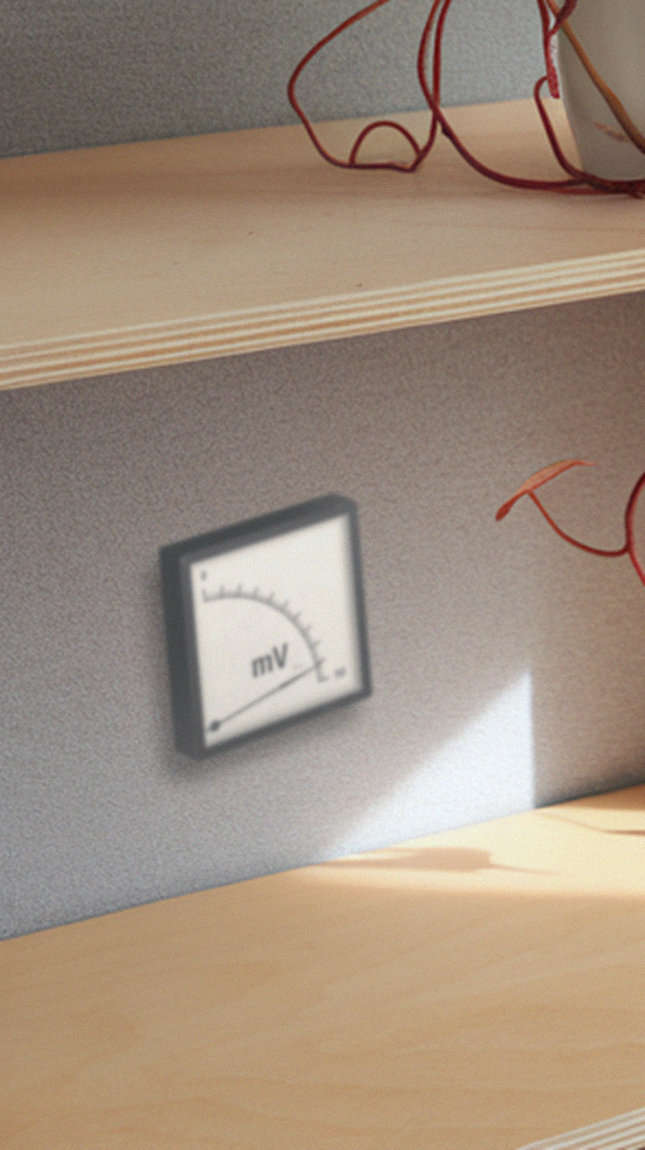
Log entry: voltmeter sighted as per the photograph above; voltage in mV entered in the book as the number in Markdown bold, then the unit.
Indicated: **45** mV
